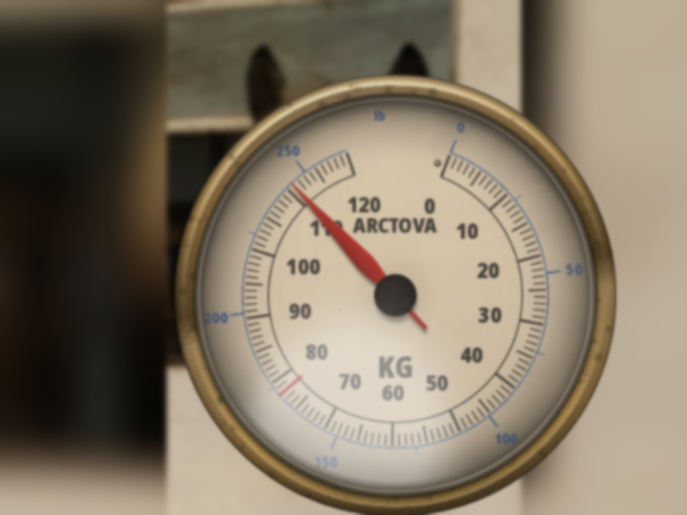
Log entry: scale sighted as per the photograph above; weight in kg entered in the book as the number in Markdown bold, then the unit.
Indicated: **111** kg
